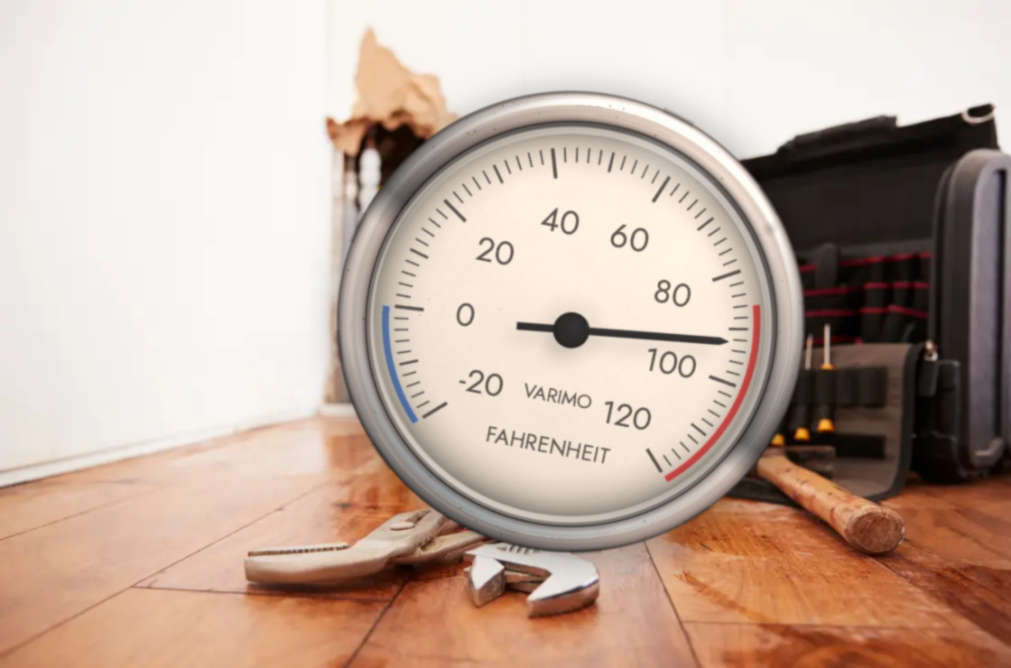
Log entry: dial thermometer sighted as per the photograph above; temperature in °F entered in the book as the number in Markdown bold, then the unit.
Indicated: **92** °F
